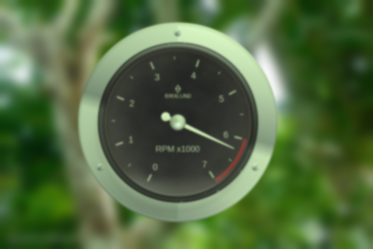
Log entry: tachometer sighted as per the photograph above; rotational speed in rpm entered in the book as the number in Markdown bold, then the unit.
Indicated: **6250** rpm
